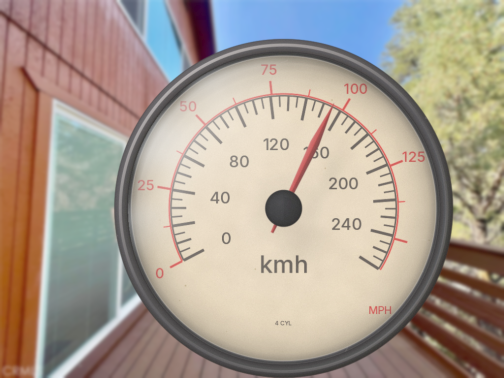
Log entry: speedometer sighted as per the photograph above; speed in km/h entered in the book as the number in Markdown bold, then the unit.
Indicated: **155** km/h
